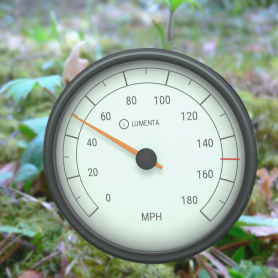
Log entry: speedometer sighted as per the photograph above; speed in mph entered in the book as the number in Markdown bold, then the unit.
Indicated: **50** mph
